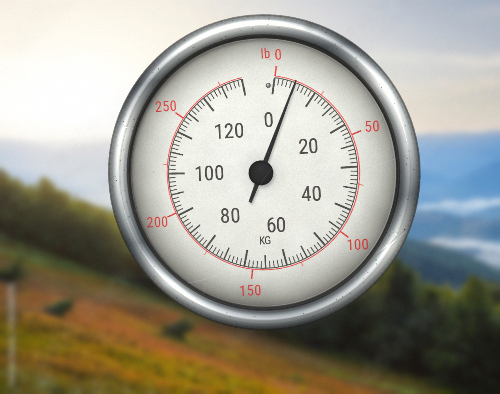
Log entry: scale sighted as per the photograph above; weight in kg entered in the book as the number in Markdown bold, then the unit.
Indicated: **5** kg
